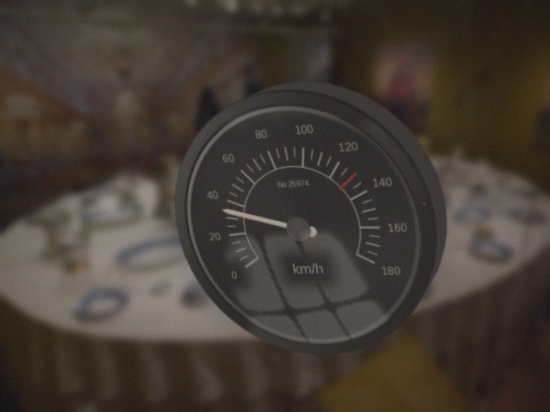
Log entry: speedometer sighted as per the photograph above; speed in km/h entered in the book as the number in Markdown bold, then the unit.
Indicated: **35** km/h
